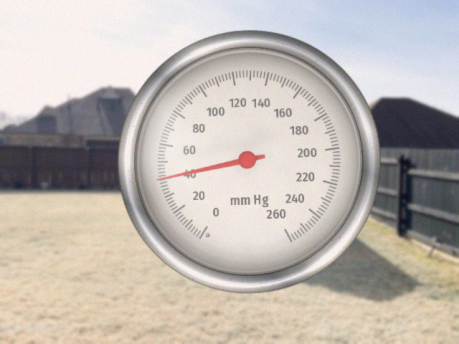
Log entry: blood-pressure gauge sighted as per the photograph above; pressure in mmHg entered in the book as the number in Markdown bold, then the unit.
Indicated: **40** mmHg
